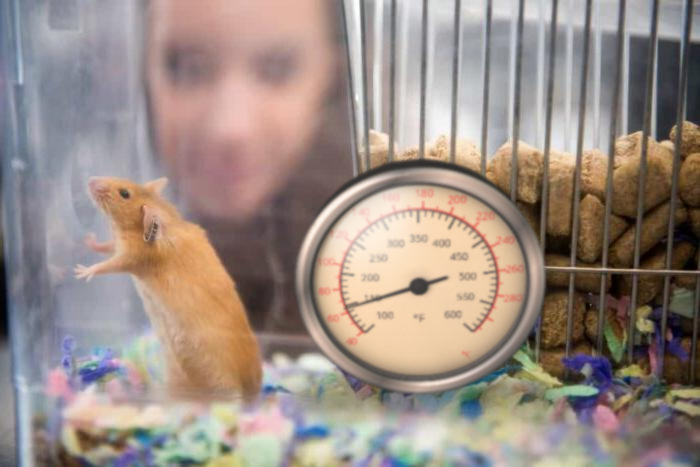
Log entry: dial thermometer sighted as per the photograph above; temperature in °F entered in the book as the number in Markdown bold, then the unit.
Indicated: **150** °F
